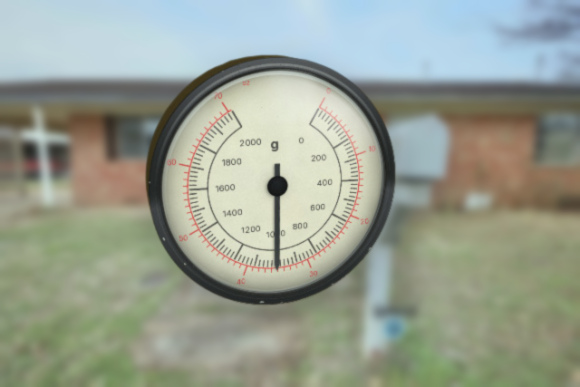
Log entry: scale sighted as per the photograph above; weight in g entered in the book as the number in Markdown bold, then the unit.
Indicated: **1000** g
